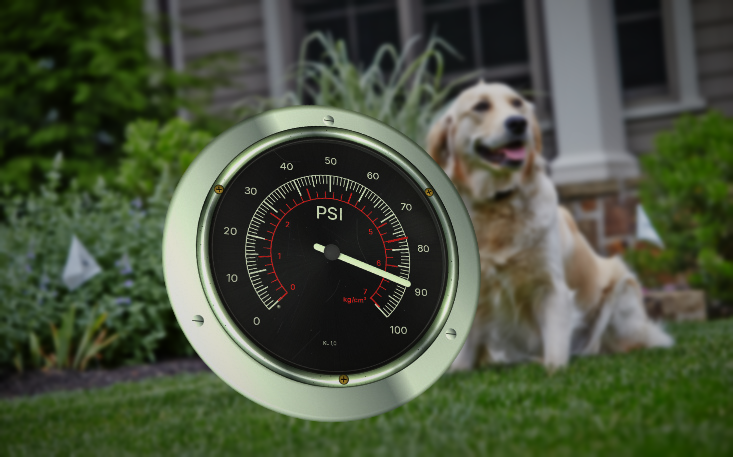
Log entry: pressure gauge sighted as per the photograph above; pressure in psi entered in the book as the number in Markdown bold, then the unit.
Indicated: **90** psi
